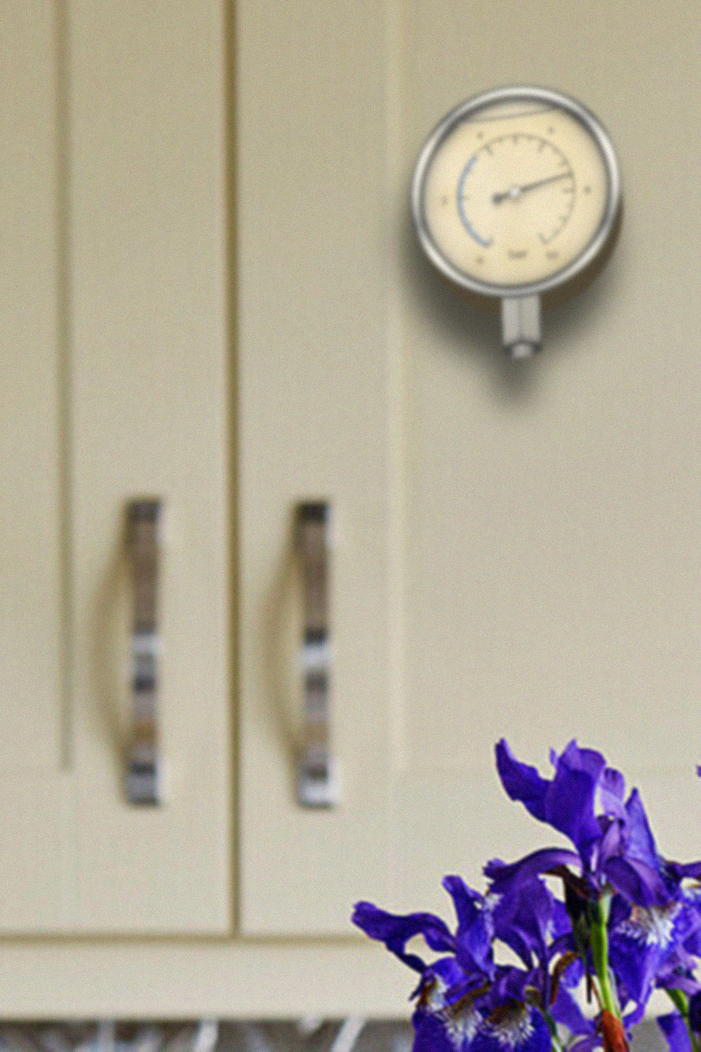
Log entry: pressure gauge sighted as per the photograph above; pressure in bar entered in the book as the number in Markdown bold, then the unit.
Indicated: **7.5** bar
